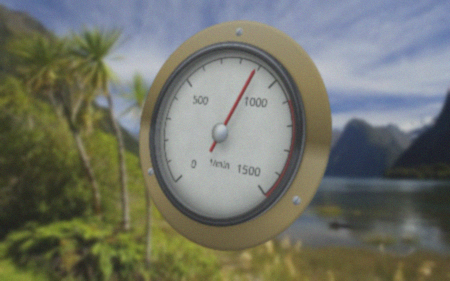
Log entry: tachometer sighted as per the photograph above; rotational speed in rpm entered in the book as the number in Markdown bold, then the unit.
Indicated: **900** rpm
